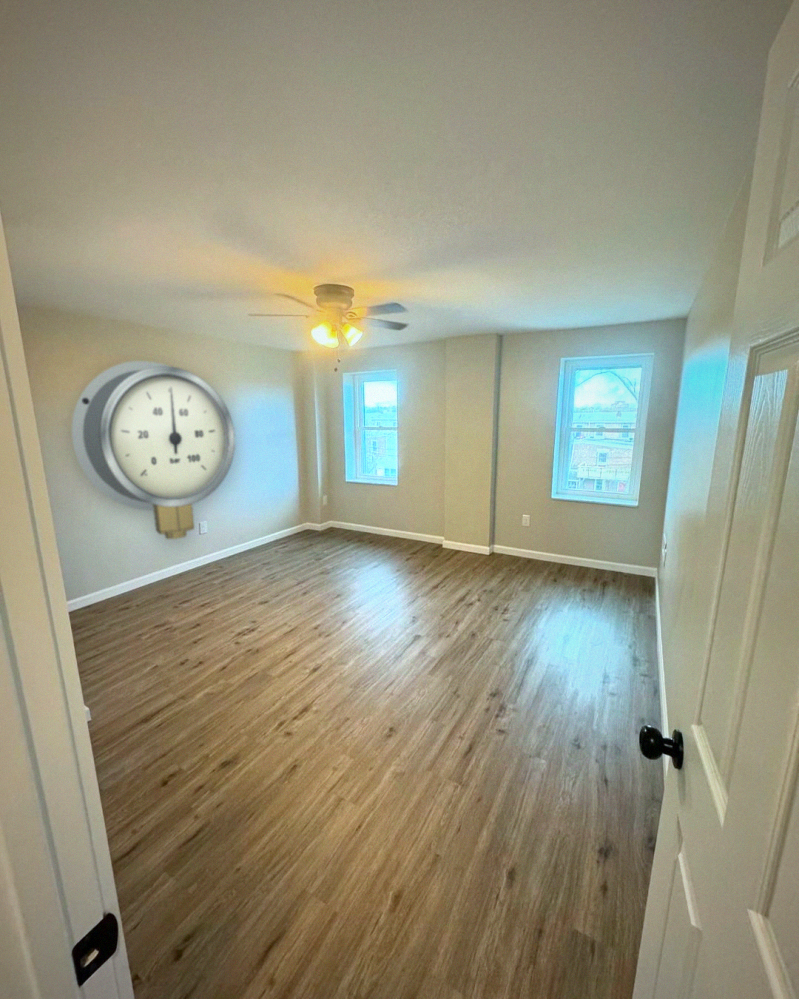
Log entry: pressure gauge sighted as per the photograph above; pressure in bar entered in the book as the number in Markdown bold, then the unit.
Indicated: **50** bar
